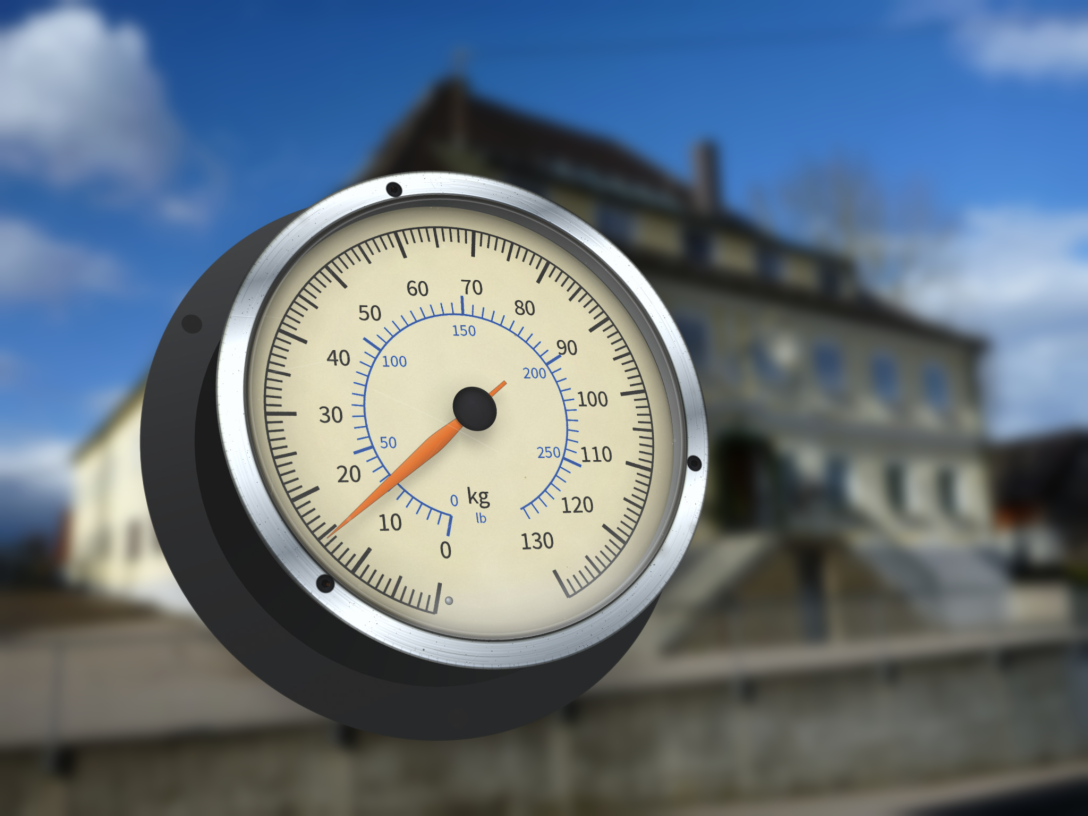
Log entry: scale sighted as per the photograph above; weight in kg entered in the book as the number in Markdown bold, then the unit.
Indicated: **14.5** kg
